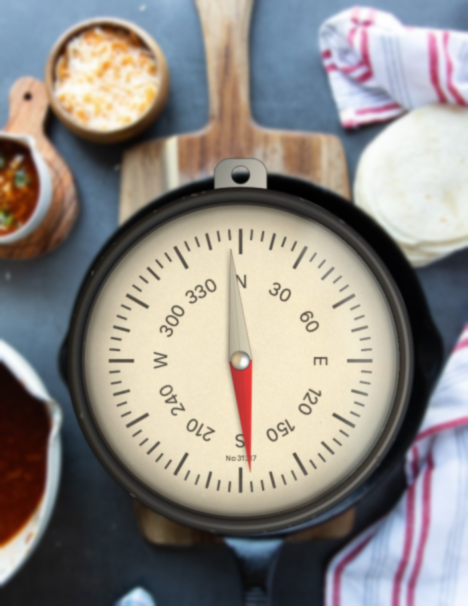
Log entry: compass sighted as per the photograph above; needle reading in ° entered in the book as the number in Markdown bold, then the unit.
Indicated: **175** °
